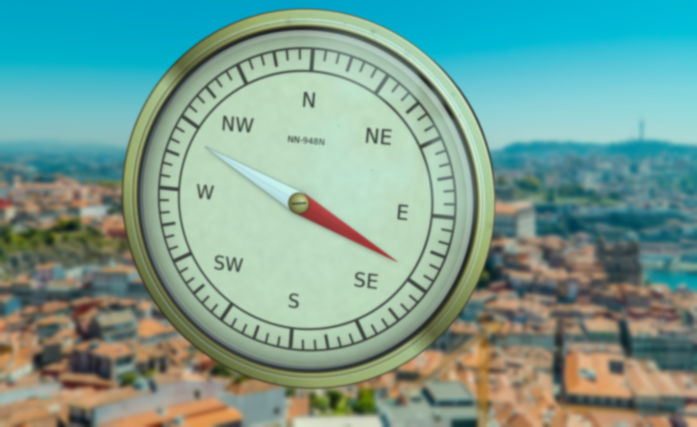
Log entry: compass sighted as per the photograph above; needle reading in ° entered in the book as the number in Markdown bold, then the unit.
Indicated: **115** °
